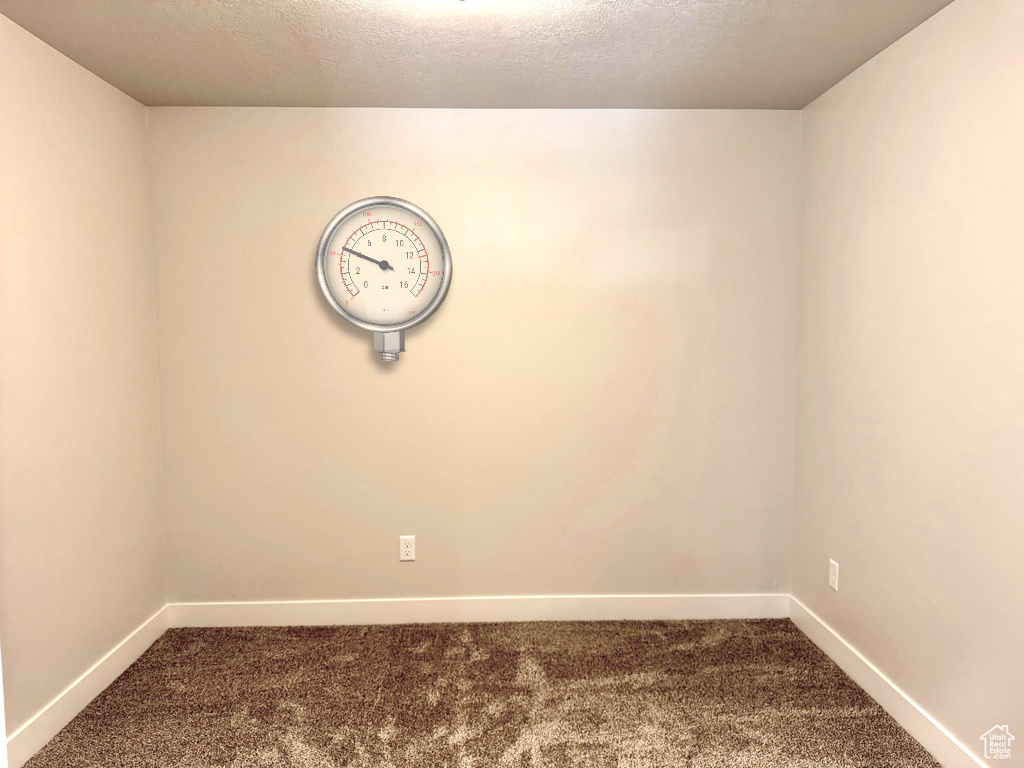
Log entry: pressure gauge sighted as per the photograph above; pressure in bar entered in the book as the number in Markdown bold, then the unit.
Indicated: **4** bar
